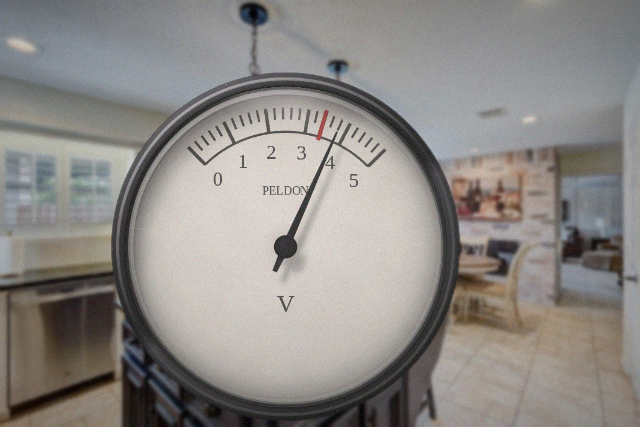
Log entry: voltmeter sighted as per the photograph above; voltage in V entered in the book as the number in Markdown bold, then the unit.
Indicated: **3.8** V
